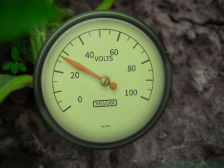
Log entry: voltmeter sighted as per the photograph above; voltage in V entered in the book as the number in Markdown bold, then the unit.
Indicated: **27.5** V
